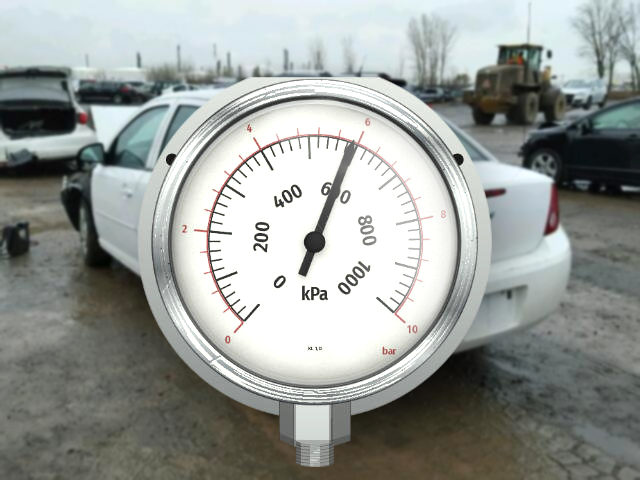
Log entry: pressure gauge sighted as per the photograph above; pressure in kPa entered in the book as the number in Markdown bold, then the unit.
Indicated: **590** kPa
